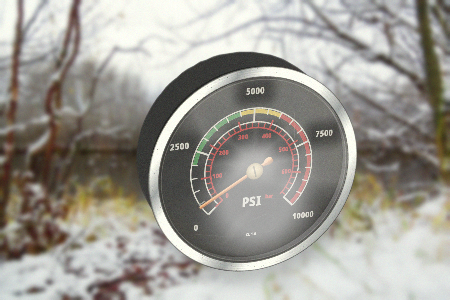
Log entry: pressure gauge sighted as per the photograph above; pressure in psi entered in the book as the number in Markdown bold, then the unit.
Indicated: **500** psi
